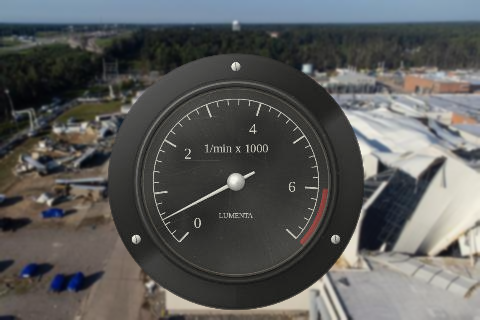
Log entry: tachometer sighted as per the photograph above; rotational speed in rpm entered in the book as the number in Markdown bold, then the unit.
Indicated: **500** rpm
